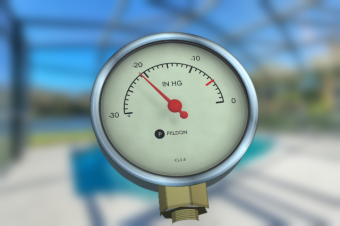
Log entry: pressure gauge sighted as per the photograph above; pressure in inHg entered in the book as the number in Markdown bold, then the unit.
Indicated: **-21** inHg
